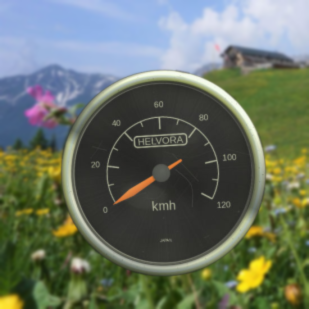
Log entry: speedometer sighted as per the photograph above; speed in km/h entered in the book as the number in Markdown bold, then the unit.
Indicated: **0** km/h
